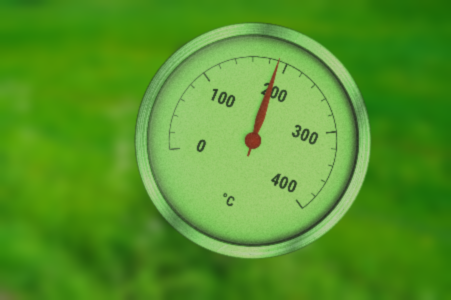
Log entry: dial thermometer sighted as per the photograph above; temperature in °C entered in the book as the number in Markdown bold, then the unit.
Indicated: **190** °C
